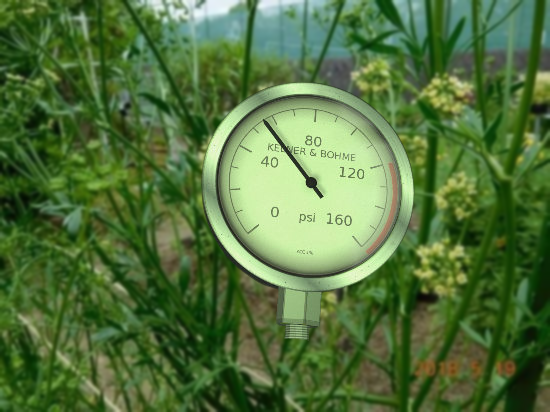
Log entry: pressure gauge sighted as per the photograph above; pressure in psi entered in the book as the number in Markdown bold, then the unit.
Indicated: **55** psi
